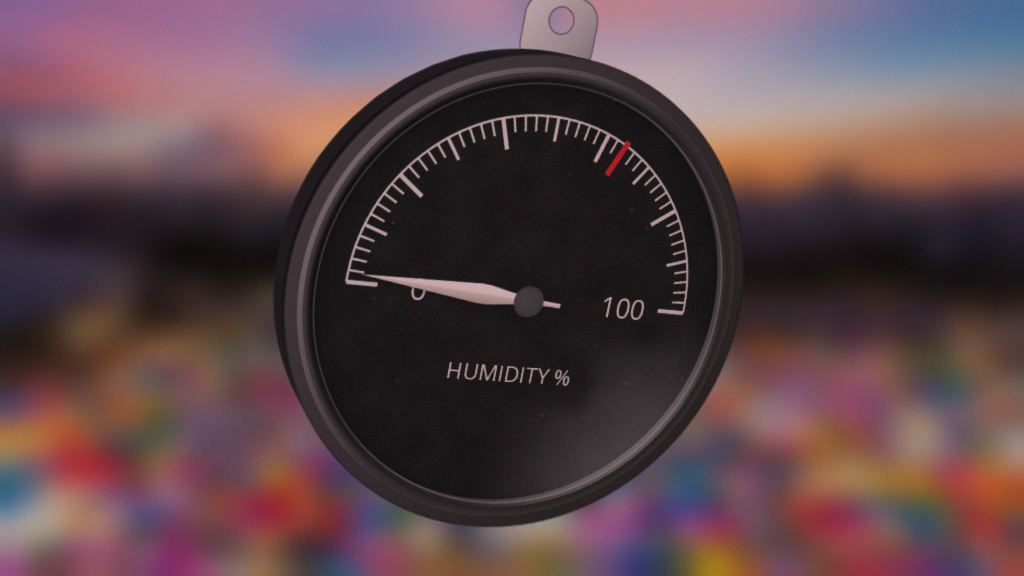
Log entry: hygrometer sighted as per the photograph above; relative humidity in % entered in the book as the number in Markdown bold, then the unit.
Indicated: **2** %
